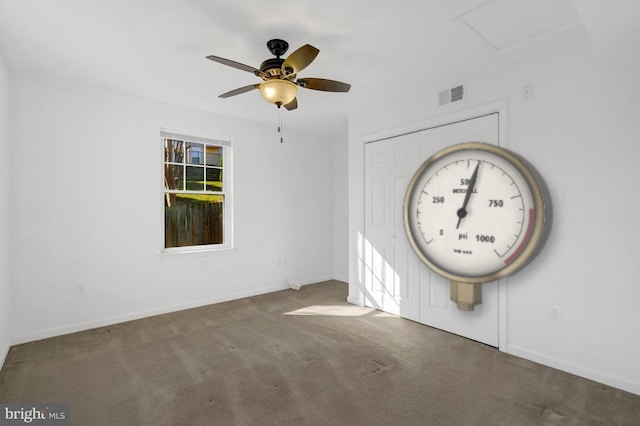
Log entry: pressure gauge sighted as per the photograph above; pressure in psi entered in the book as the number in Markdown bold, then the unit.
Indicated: **550** psi
